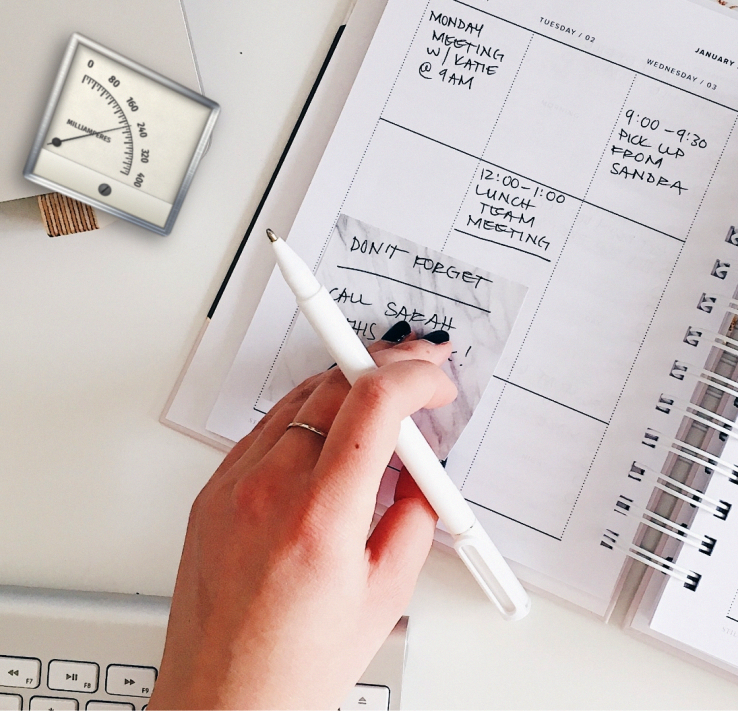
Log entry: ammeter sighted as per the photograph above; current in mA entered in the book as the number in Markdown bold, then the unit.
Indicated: **220** mA
